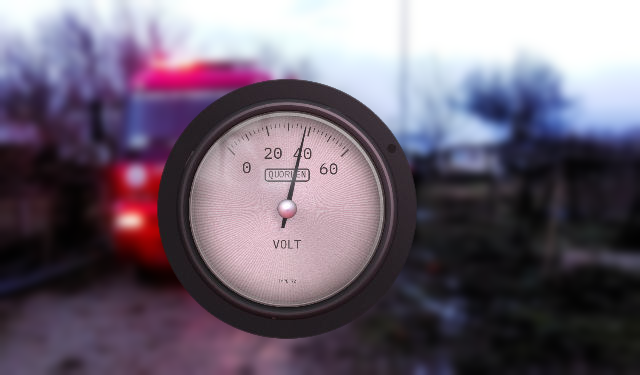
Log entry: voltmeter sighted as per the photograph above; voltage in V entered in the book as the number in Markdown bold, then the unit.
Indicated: **38** V
